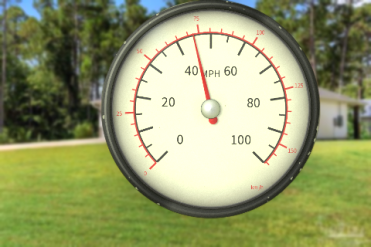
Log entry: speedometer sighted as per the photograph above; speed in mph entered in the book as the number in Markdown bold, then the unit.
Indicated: **45** mph
